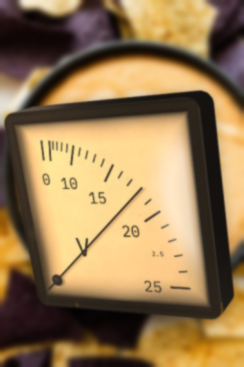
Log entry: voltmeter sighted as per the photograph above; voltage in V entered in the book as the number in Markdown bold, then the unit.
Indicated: **18** V
